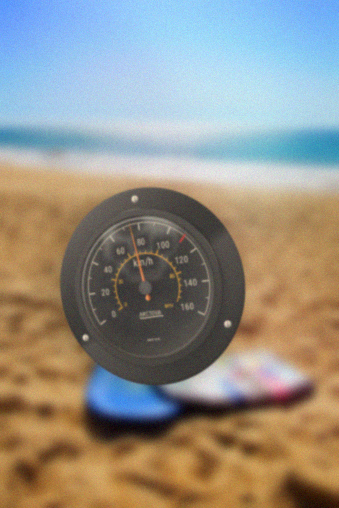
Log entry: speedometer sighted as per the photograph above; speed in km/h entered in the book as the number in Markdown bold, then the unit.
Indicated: **75** km/h
